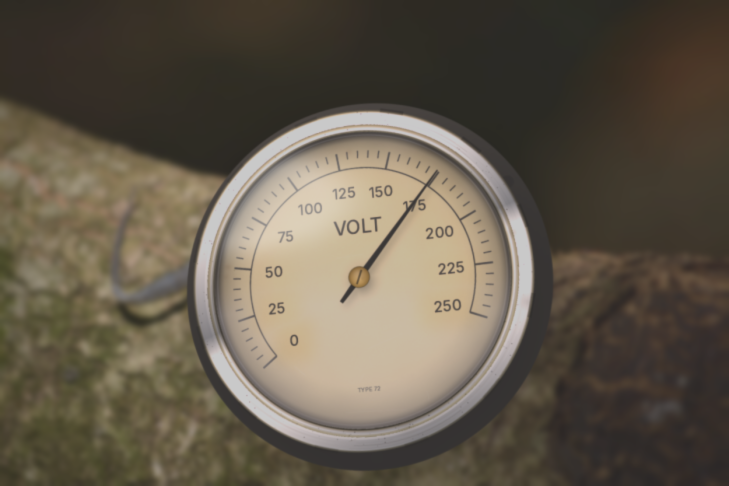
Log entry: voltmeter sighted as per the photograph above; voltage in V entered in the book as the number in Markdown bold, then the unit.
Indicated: **175** V
